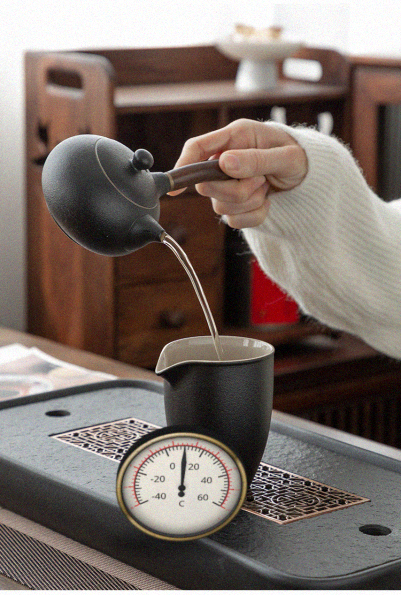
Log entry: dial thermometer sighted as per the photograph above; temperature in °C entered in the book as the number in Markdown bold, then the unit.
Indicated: **10** °C
